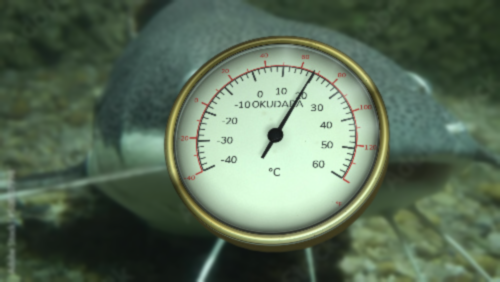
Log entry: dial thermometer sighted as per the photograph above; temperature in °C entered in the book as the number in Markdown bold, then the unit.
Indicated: **20** °C
